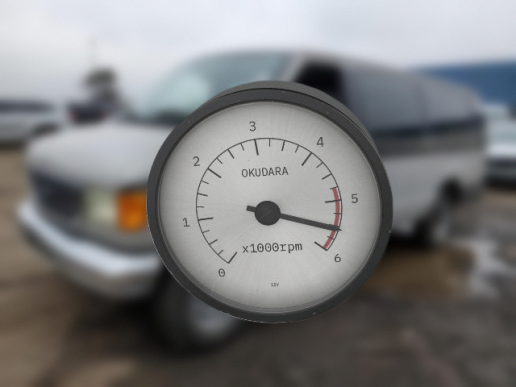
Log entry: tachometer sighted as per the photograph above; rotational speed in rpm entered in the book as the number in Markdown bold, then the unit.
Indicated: **5500** rpm
